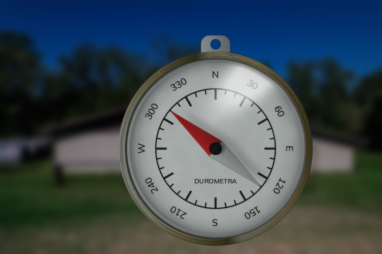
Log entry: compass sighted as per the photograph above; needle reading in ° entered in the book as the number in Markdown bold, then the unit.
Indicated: **310** °
